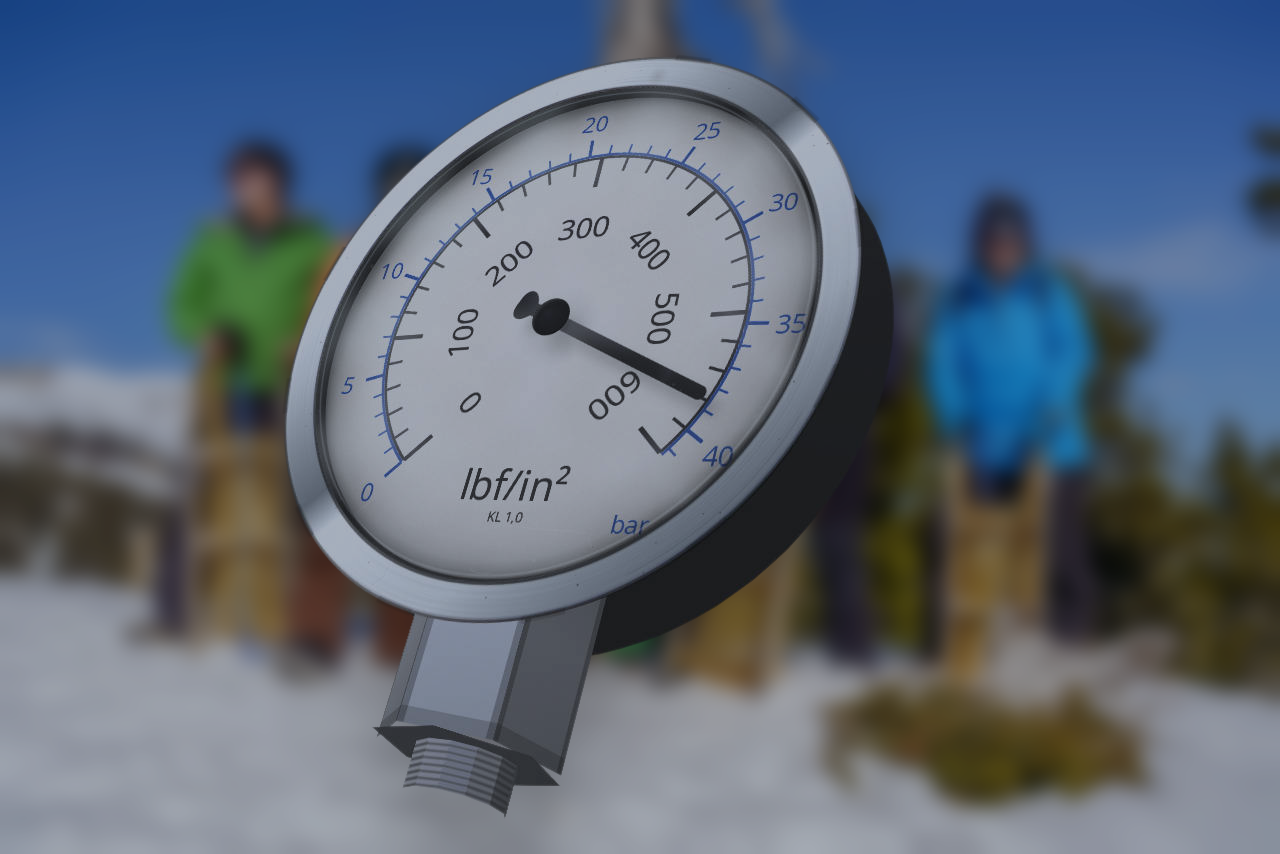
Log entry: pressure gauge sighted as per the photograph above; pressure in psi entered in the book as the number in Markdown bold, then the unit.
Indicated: **560** psi
